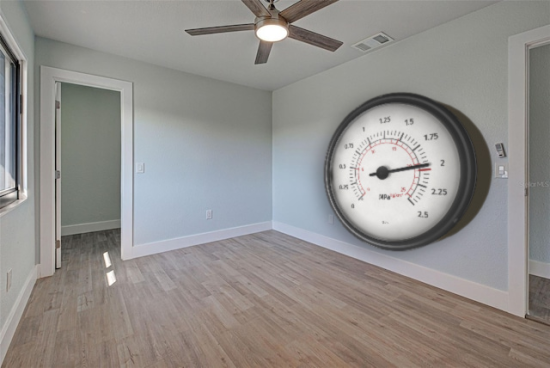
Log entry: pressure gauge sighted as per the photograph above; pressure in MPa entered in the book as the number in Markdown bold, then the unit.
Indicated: **2** MPa
